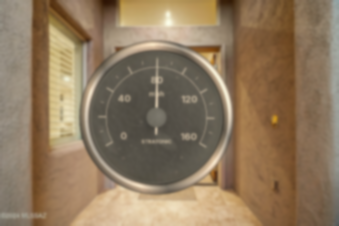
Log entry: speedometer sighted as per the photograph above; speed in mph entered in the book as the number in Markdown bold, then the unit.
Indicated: **80** mph
